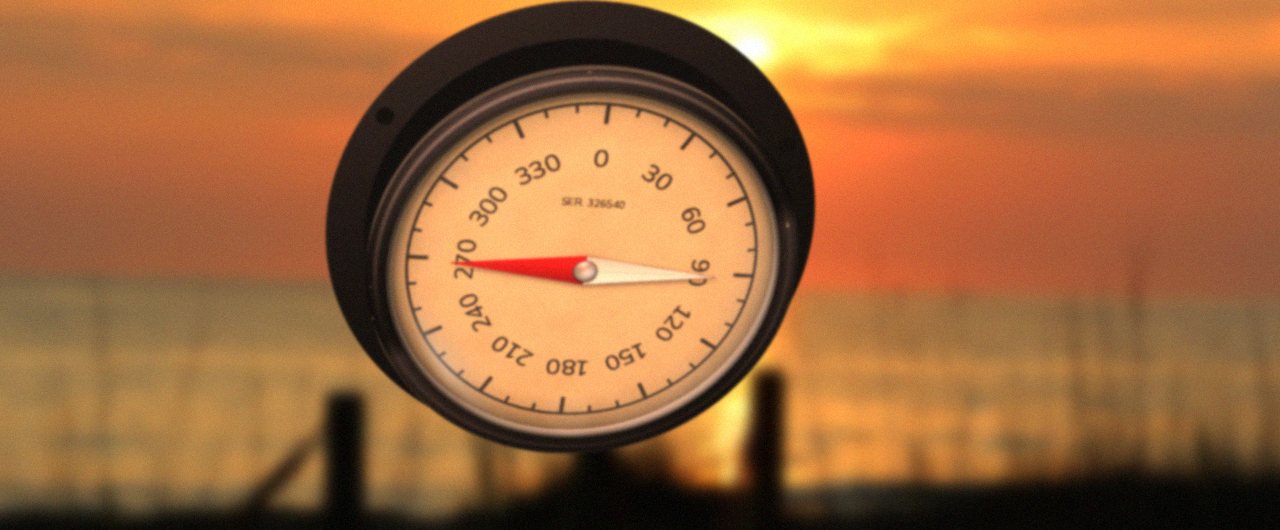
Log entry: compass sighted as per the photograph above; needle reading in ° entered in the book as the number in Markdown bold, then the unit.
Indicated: **270** °
